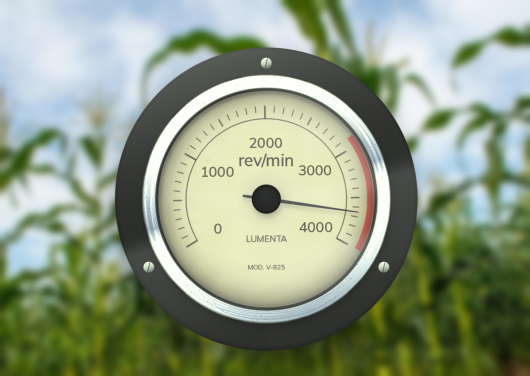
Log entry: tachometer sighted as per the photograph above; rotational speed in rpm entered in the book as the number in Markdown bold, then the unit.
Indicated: **3650** rpm
